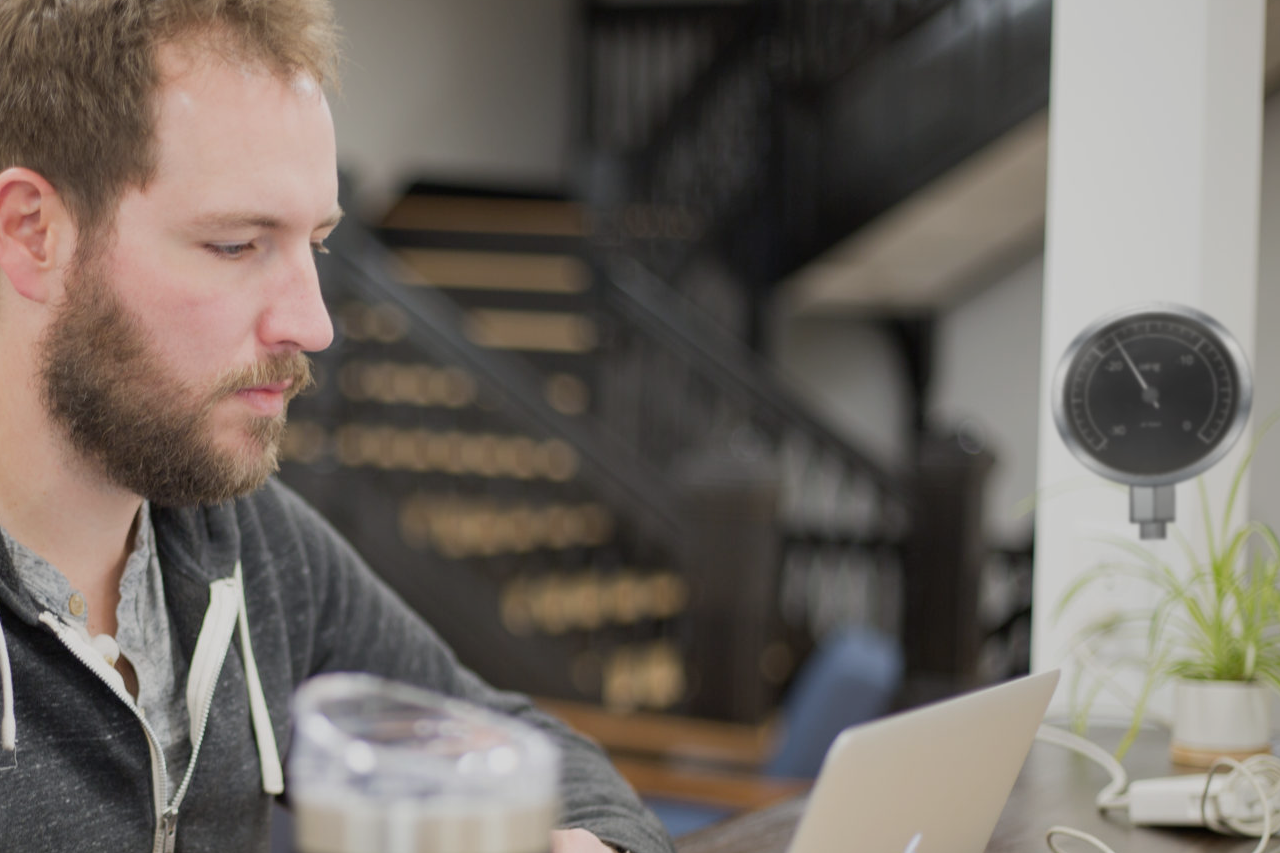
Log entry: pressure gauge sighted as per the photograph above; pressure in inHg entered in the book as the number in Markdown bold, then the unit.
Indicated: **-18** inHg
